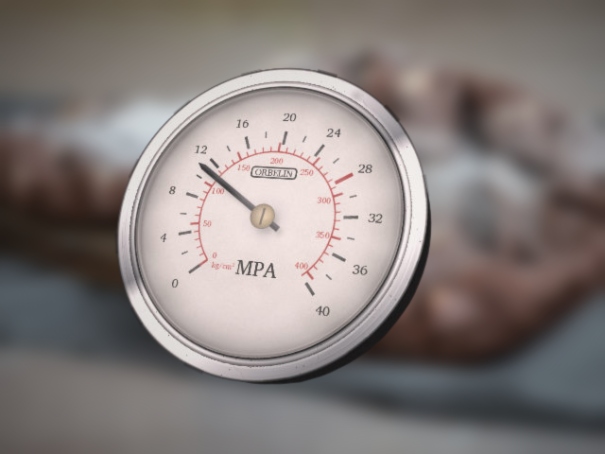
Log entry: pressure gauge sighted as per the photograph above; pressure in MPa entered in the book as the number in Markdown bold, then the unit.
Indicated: **11** MPa
